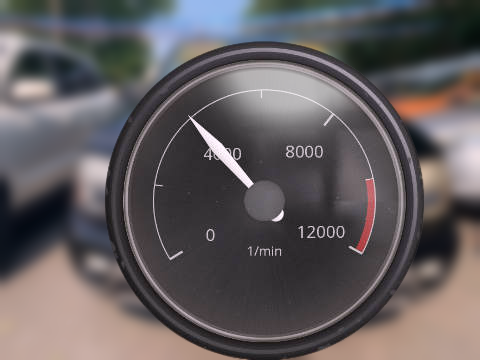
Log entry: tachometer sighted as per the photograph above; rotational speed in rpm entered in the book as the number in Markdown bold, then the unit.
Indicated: **4000** rpm
